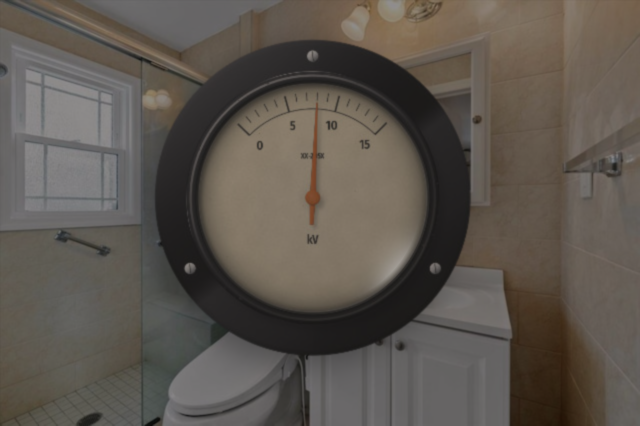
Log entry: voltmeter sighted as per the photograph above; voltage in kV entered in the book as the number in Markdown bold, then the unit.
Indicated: **8** kV
